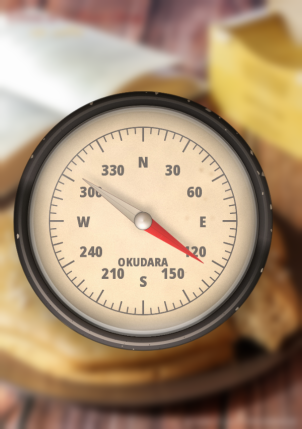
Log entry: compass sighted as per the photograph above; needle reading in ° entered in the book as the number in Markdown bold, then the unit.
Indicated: **125** °
